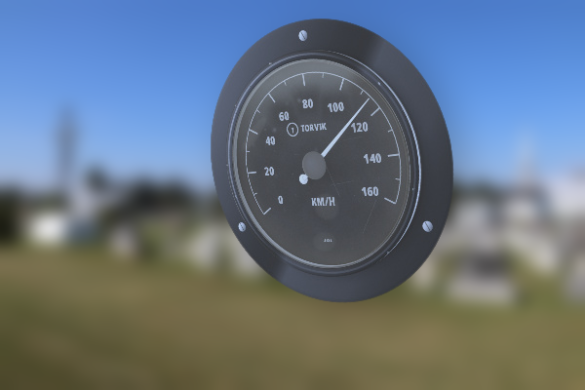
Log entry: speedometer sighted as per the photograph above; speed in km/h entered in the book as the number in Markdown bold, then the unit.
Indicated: **115** km/h
